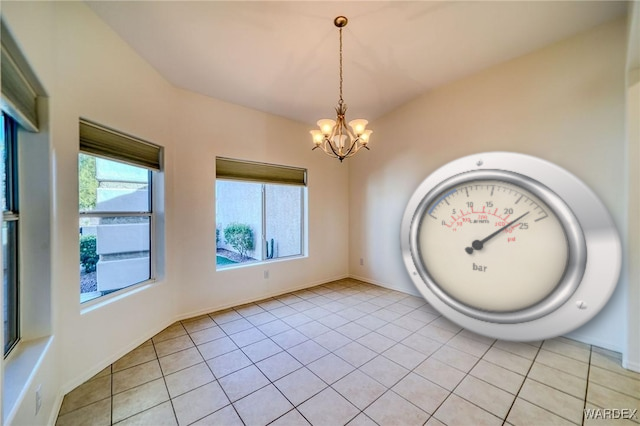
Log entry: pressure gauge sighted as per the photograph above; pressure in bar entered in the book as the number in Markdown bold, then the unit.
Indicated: **23** bar
